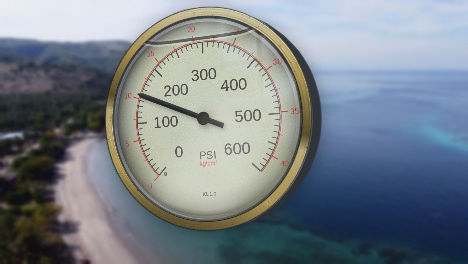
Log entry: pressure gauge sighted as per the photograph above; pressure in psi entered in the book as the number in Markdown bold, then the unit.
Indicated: **150** psi
